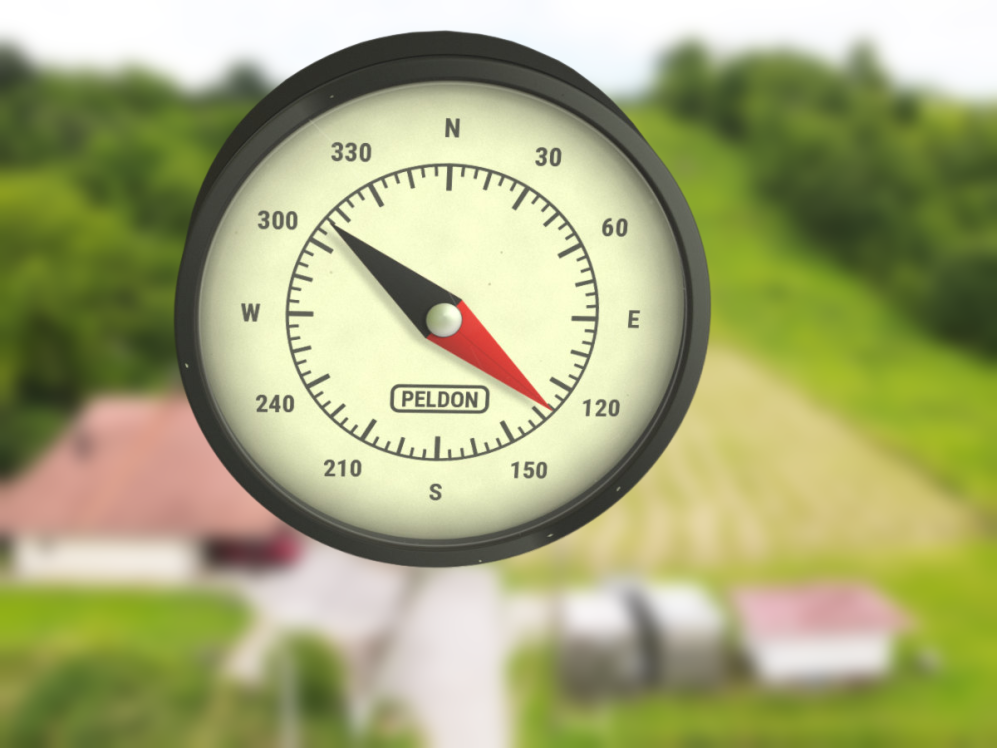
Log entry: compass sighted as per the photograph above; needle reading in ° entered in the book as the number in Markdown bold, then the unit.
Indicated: **130** °
